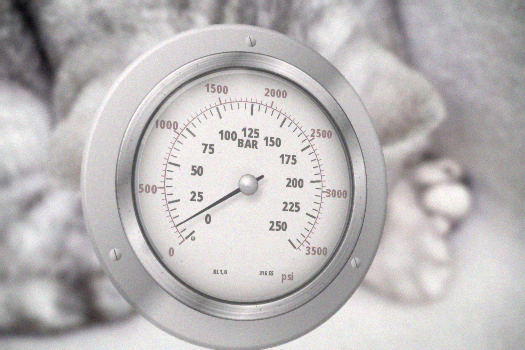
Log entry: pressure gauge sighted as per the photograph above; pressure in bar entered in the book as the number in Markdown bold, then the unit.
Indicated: **10** bar
